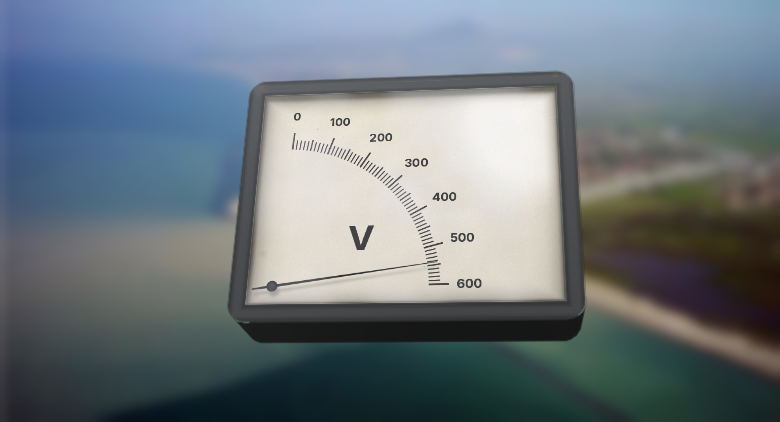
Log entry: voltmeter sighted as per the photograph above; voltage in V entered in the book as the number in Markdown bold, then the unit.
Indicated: **550** V
